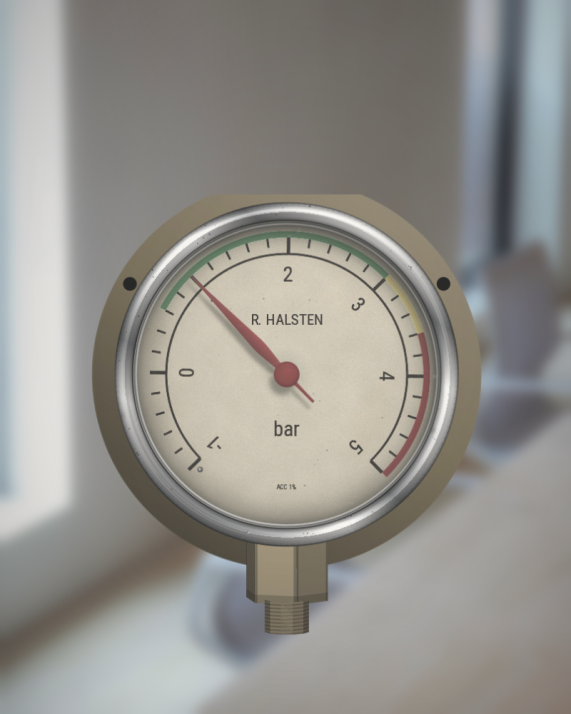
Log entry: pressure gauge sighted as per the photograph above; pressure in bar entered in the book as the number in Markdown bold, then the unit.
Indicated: **1** bar
